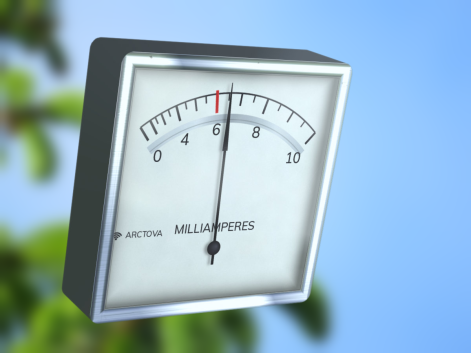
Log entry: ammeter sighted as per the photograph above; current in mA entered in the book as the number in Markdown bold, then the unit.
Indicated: **6.5** mA
